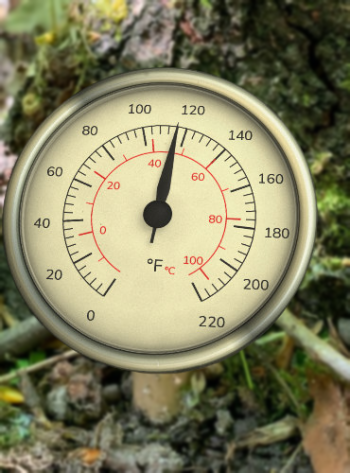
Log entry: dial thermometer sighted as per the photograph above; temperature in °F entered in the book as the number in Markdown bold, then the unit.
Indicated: **116** °F
